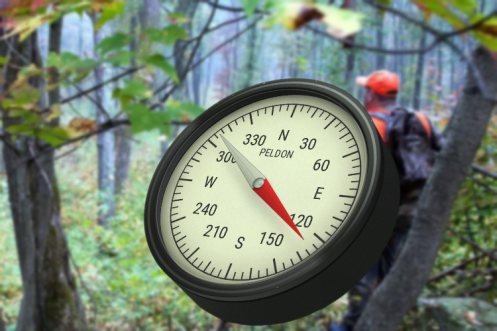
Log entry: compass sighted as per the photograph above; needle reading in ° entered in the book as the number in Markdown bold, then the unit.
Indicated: **127.5** °
